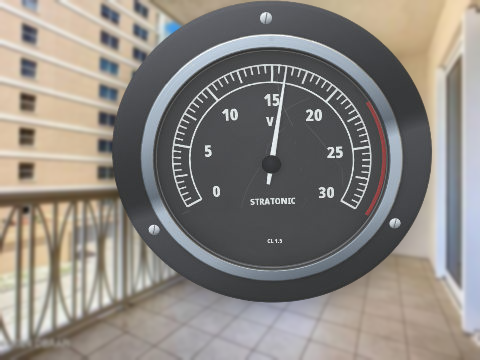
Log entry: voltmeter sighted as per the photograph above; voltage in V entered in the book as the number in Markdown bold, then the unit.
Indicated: **16** V
